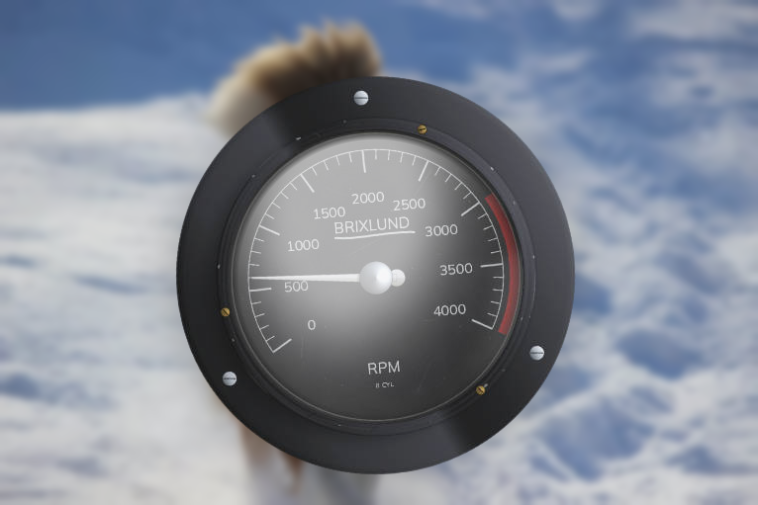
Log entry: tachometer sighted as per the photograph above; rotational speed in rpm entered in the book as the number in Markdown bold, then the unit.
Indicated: **600** rpm
